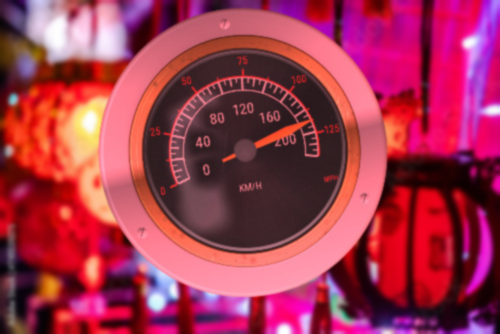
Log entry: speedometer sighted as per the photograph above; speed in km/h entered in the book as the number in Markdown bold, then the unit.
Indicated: **190** km/h
